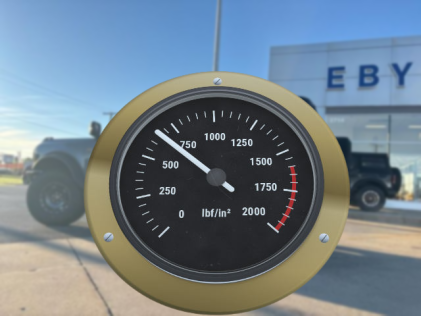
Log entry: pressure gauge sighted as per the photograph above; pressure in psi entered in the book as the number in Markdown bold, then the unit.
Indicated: **650** psi
